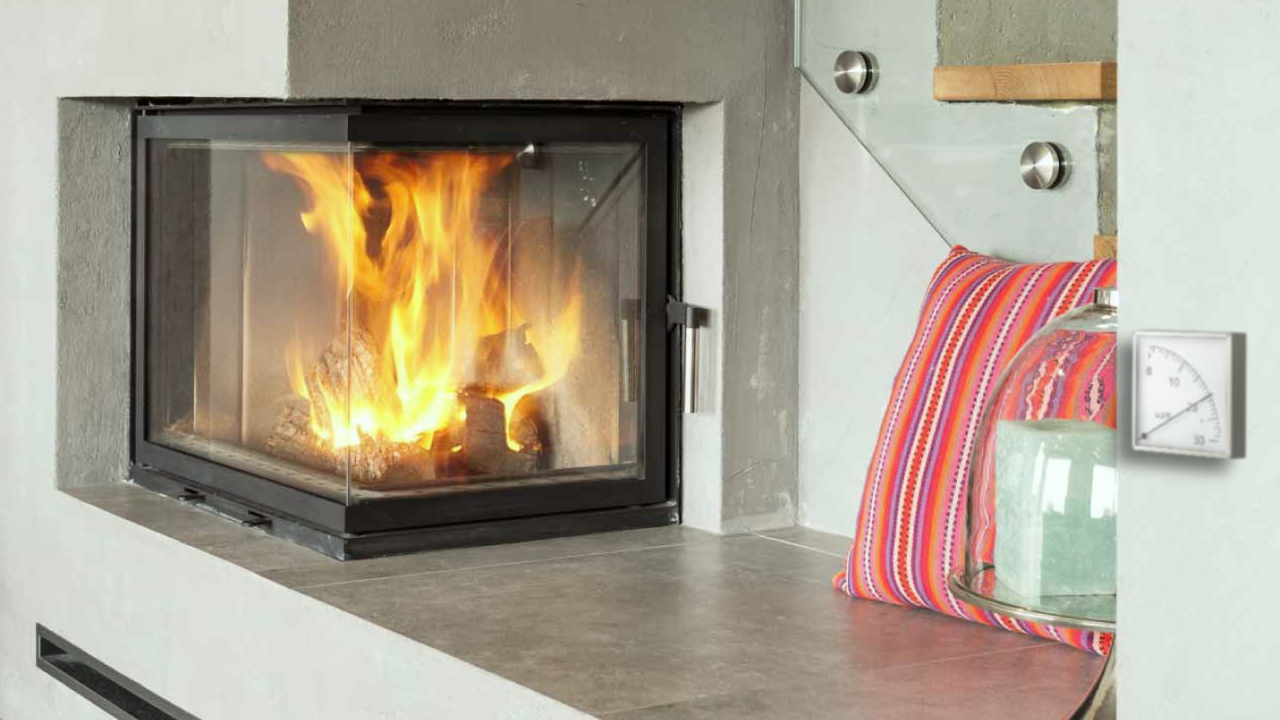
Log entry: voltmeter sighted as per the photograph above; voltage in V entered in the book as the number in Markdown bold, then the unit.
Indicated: **20** V
